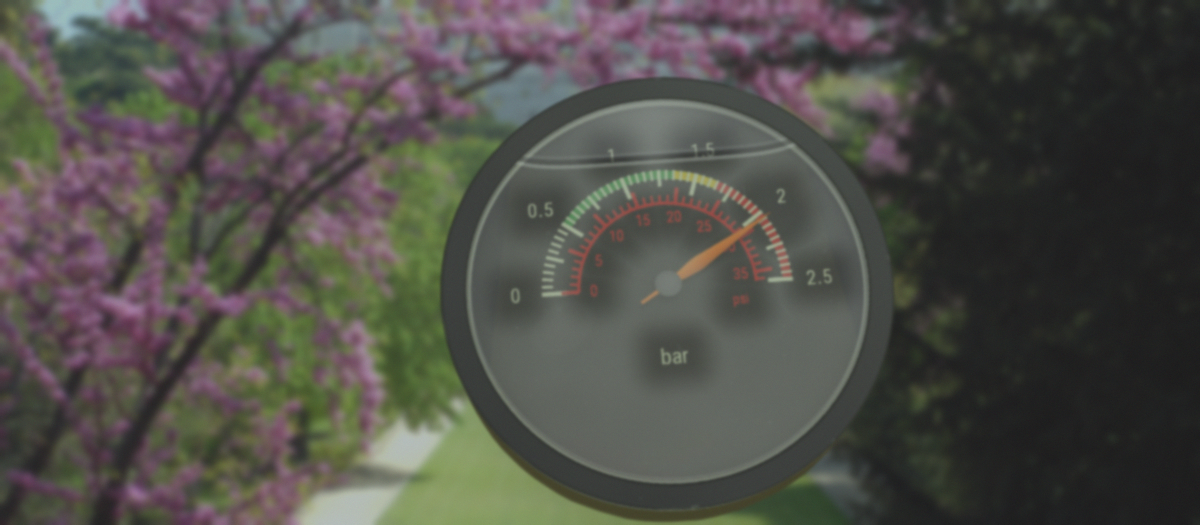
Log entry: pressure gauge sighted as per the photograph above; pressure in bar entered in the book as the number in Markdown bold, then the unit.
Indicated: **2.05** bar
